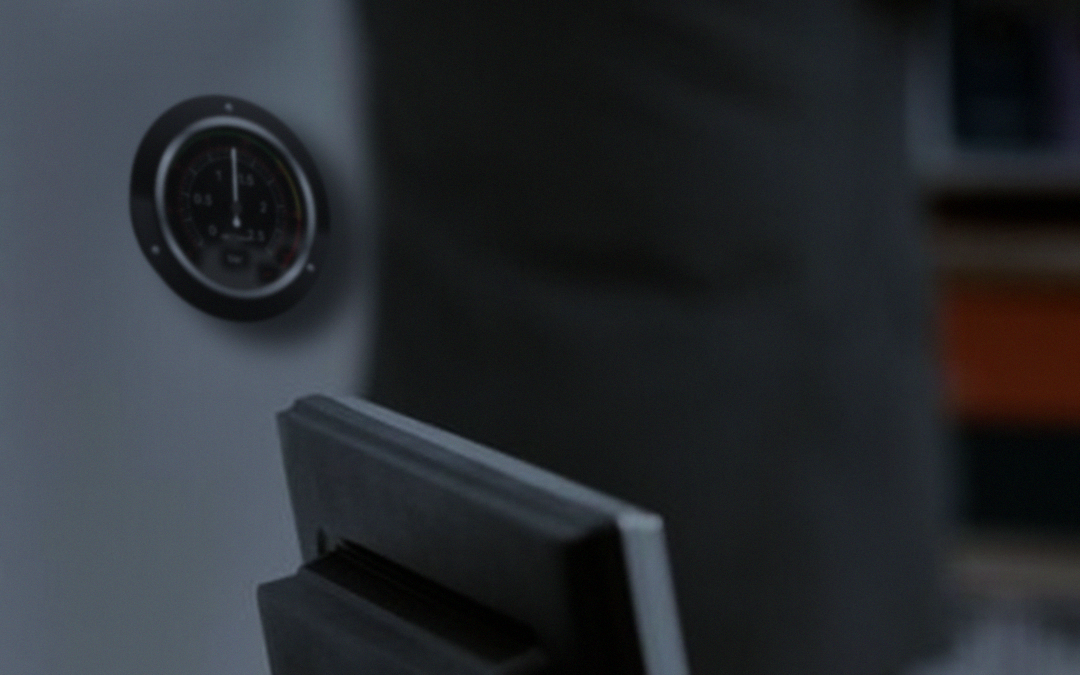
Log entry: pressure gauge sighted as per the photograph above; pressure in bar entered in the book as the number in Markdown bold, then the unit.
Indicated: **1.25** bar
